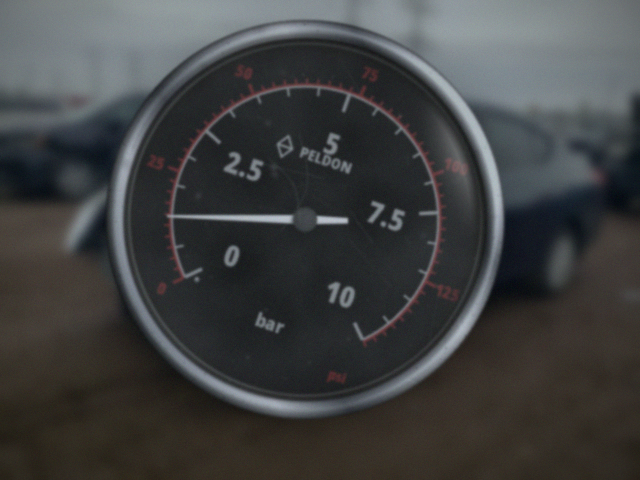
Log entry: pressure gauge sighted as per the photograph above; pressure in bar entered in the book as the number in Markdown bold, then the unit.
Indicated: **1** bar
